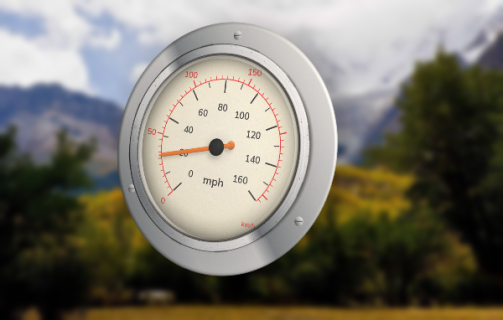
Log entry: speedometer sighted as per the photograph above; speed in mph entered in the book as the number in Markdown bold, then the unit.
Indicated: **20** mph
